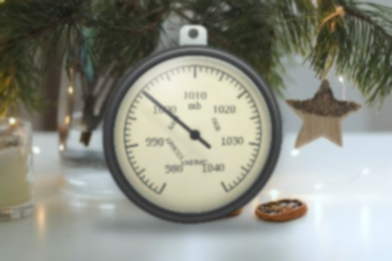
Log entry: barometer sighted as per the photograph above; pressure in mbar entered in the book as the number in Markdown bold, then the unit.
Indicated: **1000** mbar
